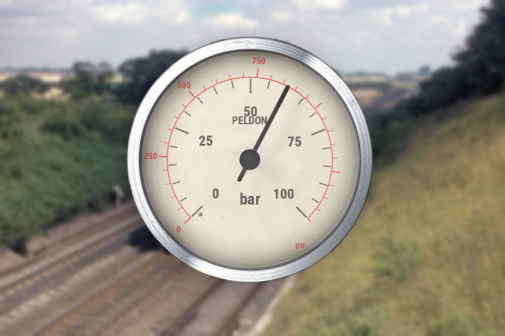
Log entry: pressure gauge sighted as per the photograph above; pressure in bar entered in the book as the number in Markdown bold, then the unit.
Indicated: **60** bar
